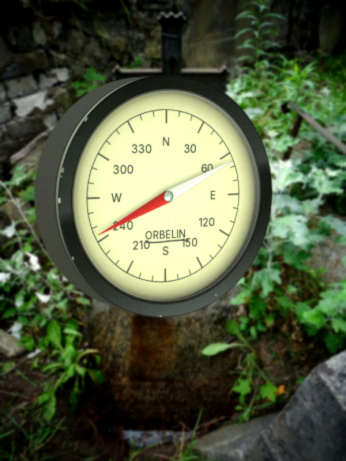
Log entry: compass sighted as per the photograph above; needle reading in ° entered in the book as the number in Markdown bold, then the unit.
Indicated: **245** °
